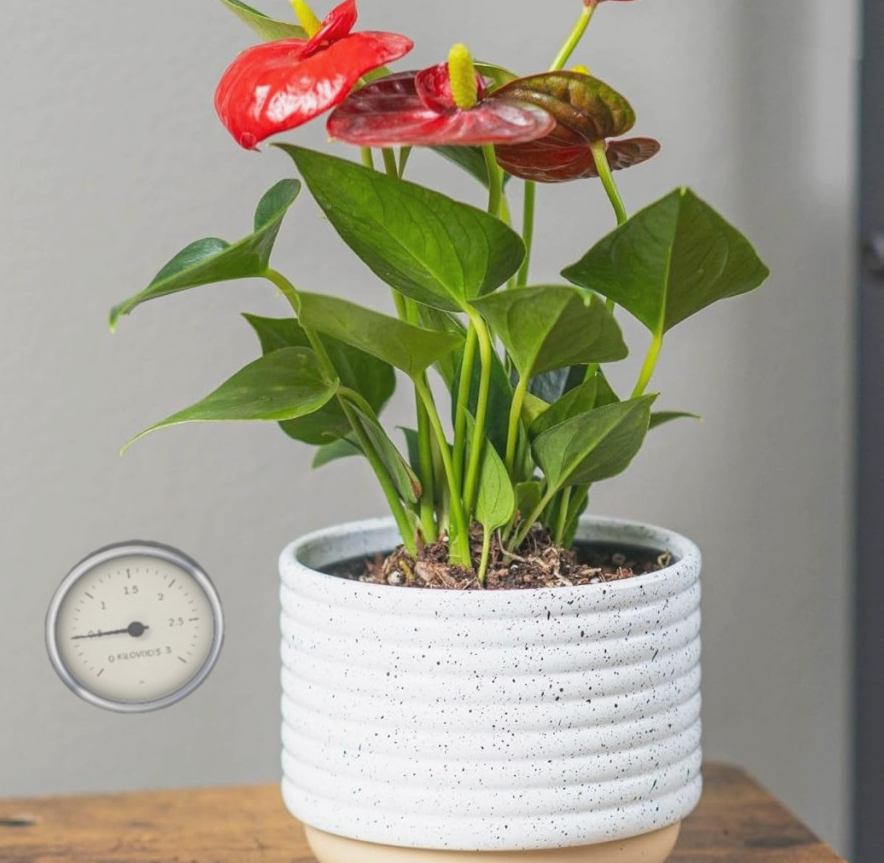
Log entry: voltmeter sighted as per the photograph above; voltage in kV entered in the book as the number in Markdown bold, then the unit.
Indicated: **0.5** kV
